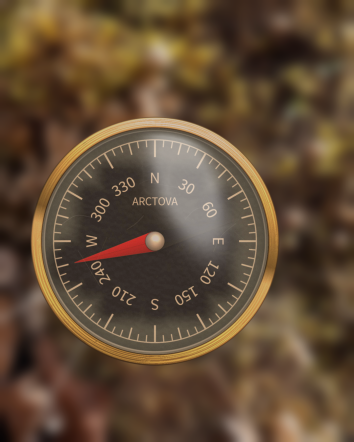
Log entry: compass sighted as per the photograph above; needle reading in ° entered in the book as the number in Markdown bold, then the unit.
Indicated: **255** °
